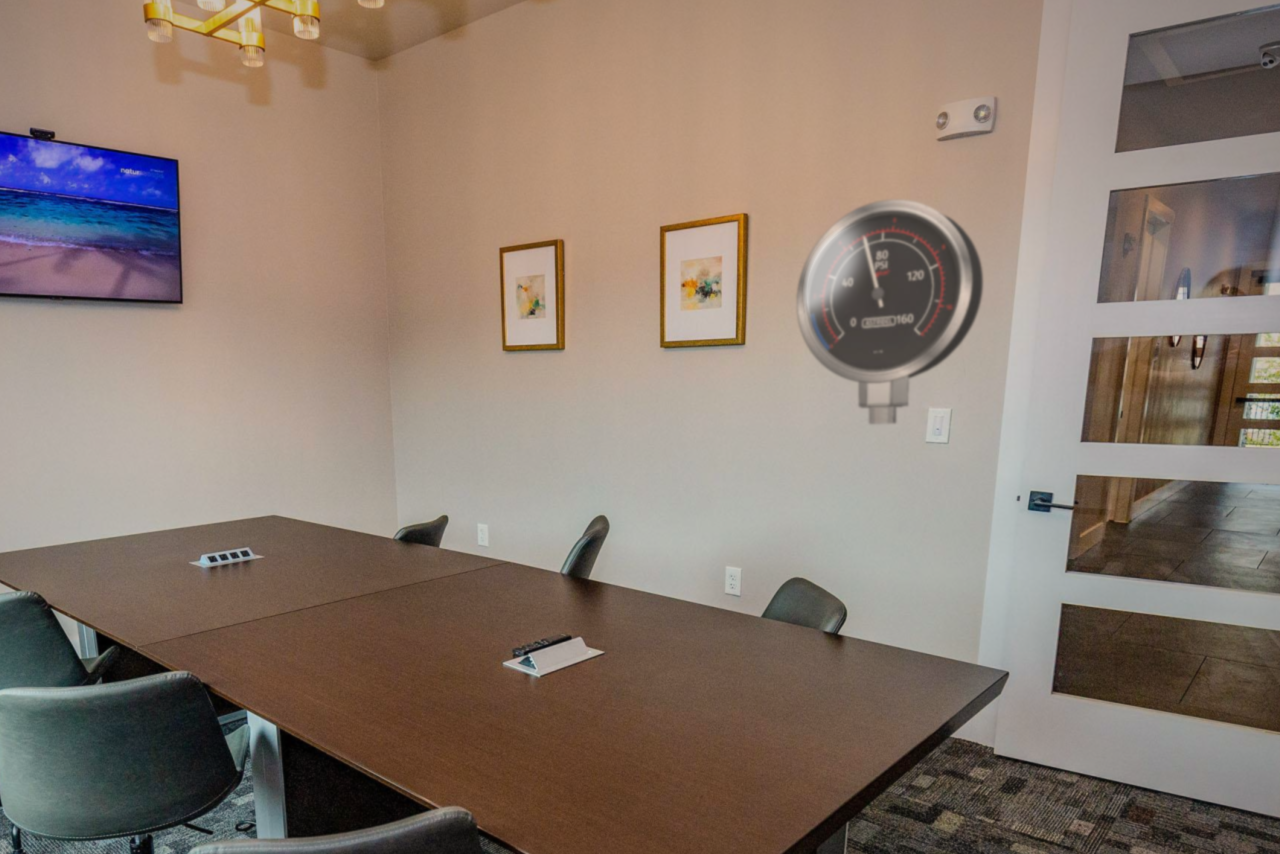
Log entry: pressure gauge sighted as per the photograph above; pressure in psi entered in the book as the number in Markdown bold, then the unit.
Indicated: **70** psi
